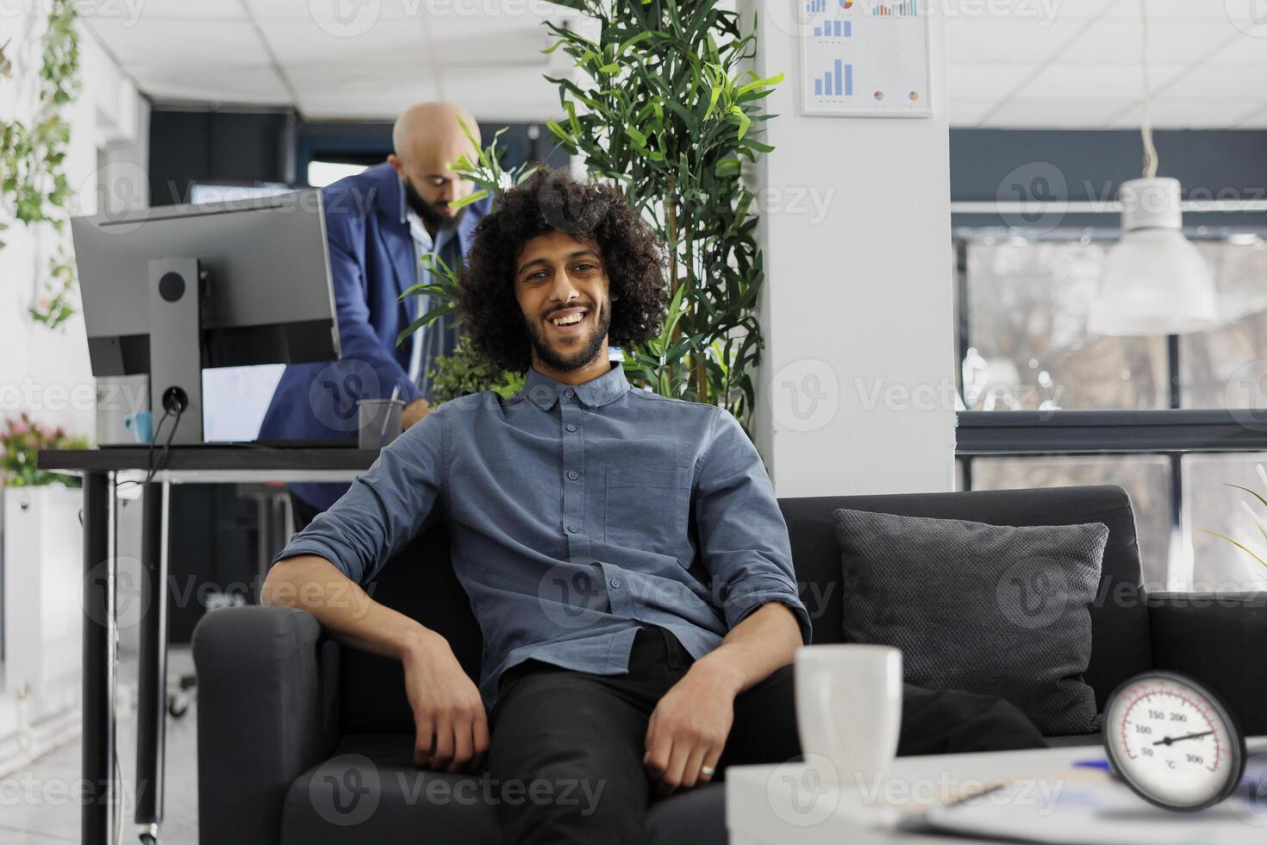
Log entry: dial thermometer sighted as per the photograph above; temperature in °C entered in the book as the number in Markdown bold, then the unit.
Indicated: **250** °C
